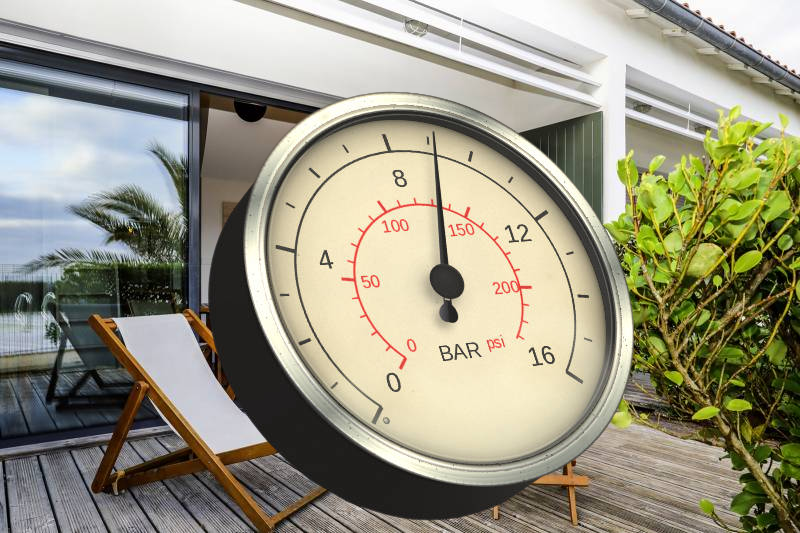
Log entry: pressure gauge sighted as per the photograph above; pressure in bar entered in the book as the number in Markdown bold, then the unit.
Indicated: **9** bar
